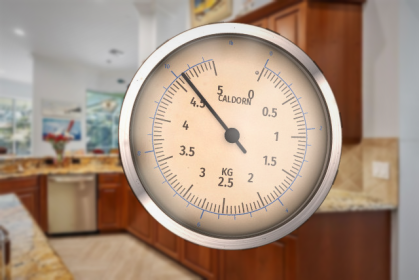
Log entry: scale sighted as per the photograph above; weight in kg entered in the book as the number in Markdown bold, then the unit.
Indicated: **4.6** kg
